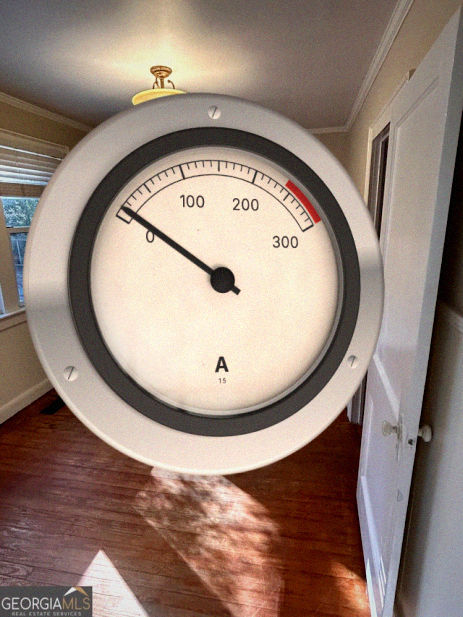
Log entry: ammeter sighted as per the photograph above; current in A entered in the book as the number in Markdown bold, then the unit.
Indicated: **10** A
